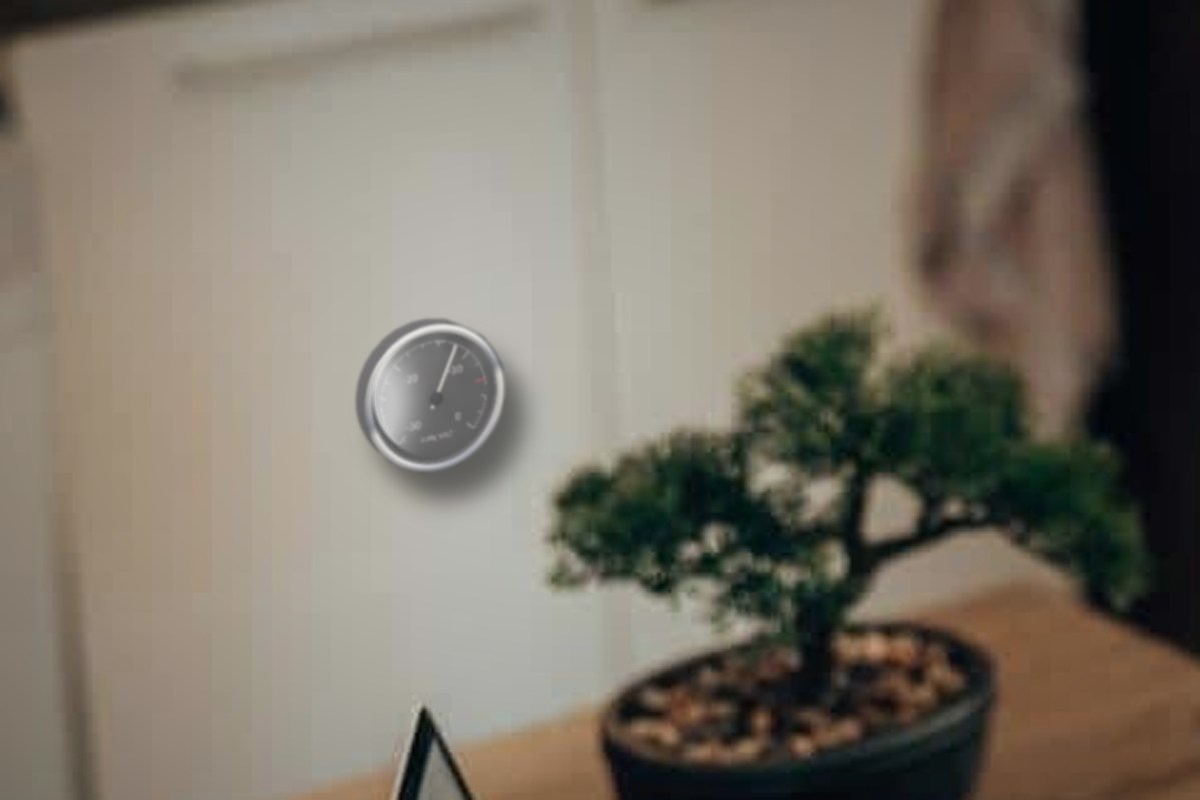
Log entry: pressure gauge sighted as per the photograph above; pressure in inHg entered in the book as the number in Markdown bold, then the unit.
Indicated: **-12** inHg
